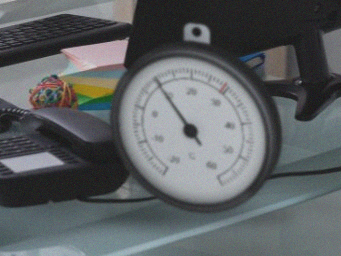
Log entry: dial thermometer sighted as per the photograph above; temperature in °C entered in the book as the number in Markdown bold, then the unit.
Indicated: **10** °C
